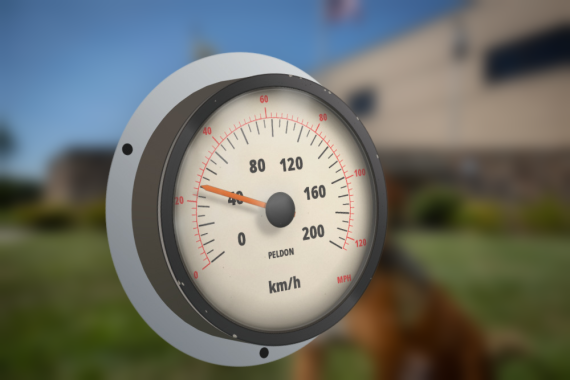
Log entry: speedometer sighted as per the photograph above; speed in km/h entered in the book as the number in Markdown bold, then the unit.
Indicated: **40** km/h
